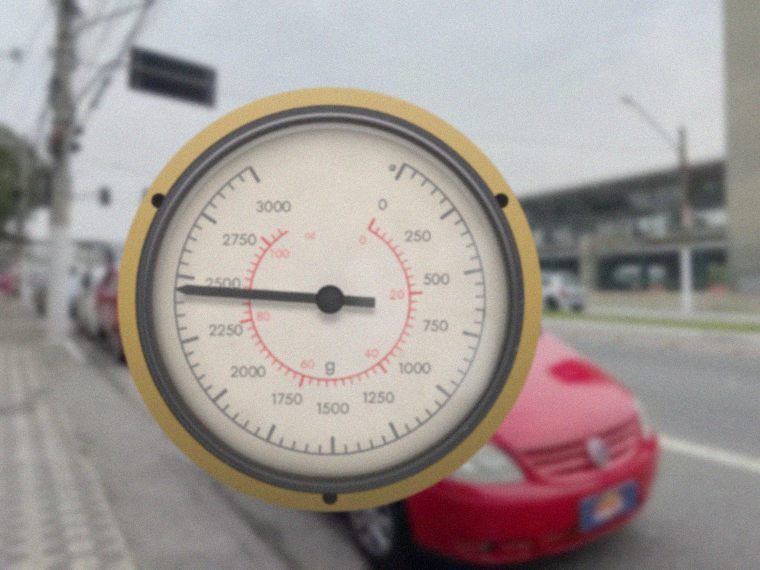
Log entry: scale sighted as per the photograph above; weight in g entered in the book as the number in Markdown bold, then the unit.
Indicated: **2450** g
